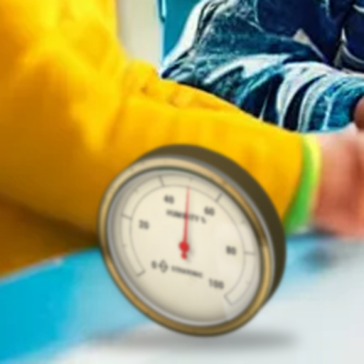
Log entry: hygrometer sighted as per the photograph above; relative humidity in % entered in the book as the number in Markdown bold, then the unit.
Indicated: **50** %
